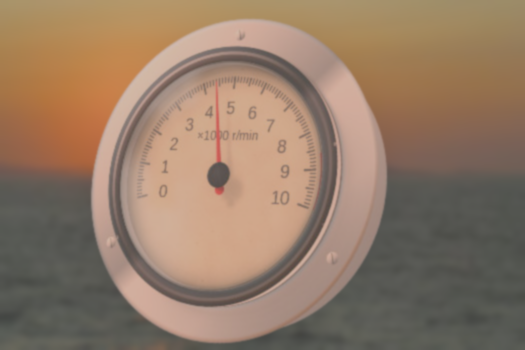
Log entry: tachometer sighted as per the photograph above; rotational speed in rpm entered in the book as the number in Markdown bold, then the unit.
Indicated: **4500** rpm
